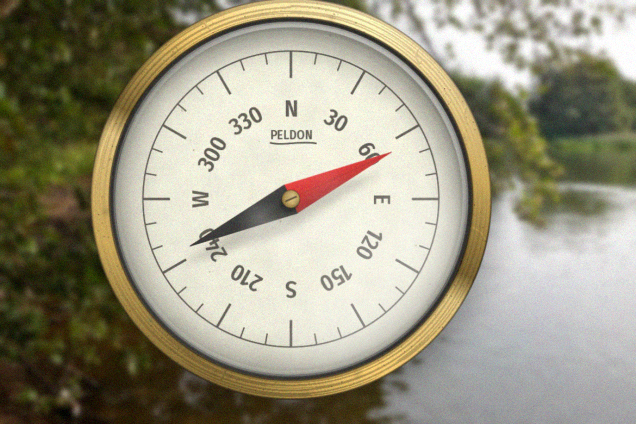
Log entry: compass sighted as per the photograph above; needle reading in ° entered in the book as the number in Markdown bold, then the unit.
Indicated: **65** °
